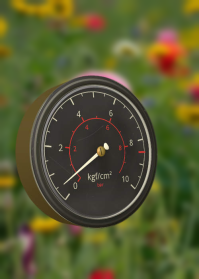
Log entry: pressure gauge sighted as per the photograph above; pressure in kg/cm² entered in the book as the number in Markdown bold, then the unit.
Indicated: **0.5** kg/cm²
